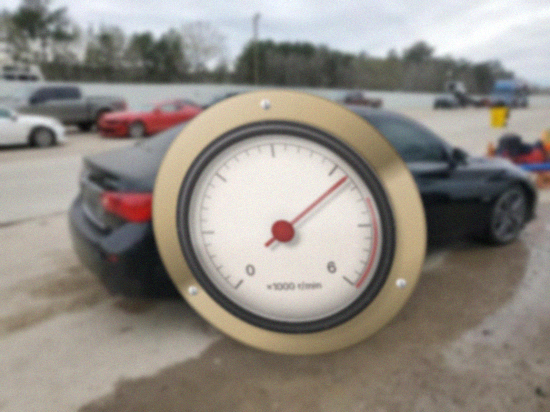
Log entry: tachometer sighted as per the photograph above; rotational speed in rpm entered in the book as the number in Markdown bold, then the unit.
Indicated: **4200** rpm
